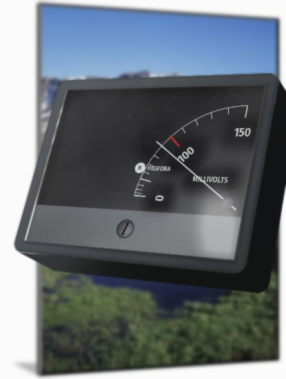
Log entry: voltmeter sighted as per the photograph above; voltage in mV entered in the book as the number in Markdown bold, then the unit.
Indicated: **90** mV
